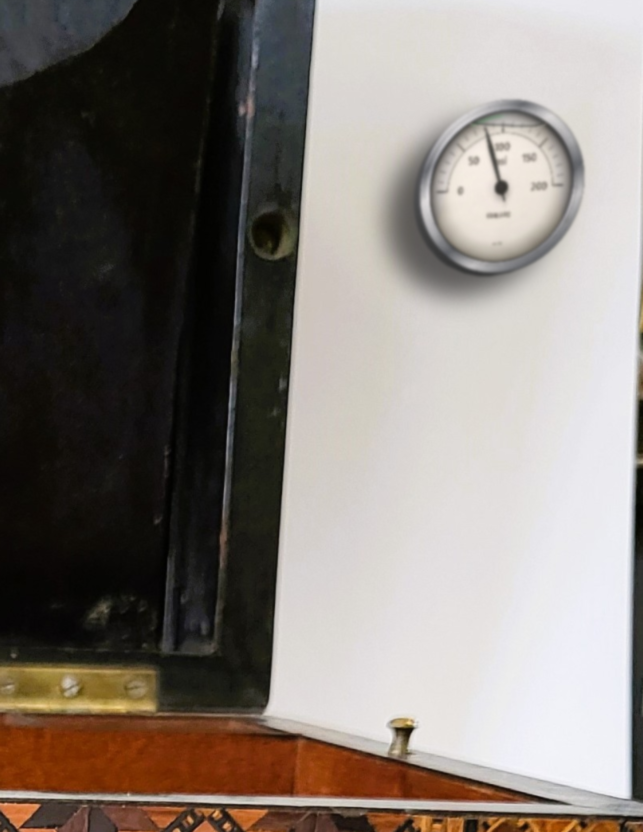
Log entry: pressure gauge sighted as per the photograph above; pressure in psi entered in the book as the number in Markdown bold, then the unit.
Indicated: **80** psi
